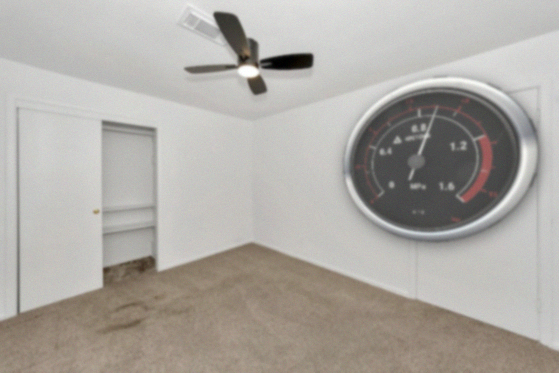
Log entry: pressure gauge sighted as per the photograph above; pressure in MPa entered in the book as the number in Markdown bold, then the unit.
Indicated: **0.9** MPa
